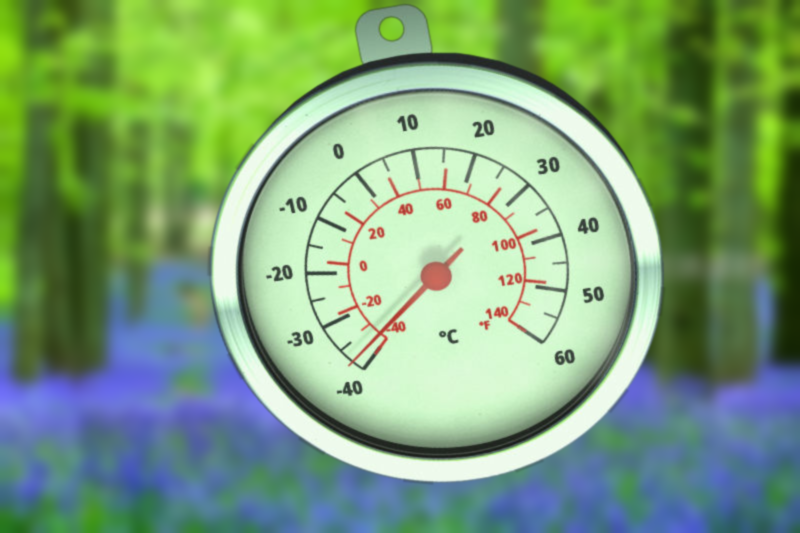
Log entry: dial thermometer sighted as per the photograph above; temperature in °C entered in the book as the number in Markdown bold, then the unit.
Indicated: **-37.5** °C
